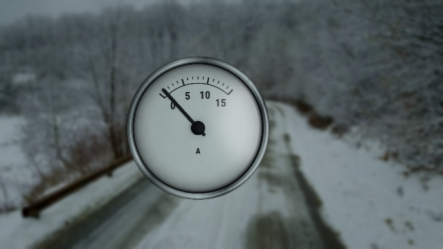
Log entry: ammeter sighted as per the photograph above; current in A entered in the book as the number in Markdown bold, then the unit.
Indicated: **1** A
